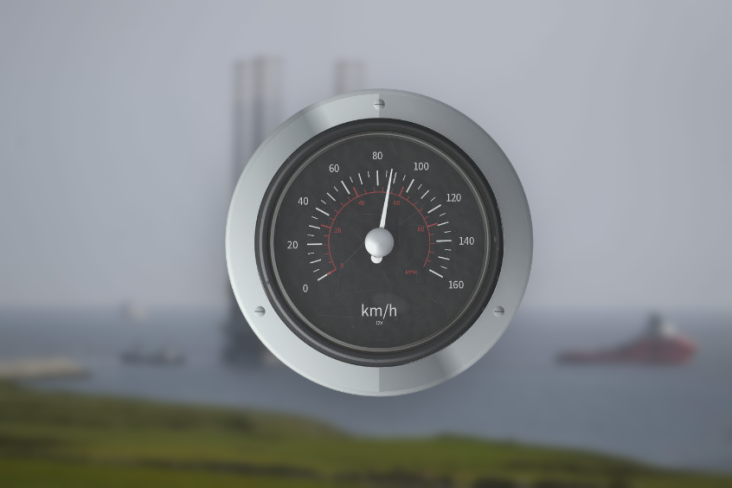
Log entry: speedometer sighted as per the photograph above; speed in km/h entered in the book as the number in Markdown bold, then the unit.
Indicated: **87.5** km/h
